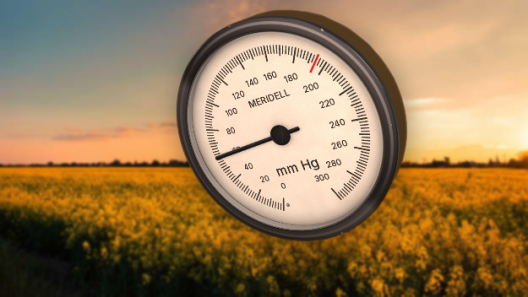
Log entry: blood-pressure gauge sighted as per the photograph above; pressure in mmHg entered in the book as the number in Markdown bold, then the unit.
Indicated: **60** mmHg
